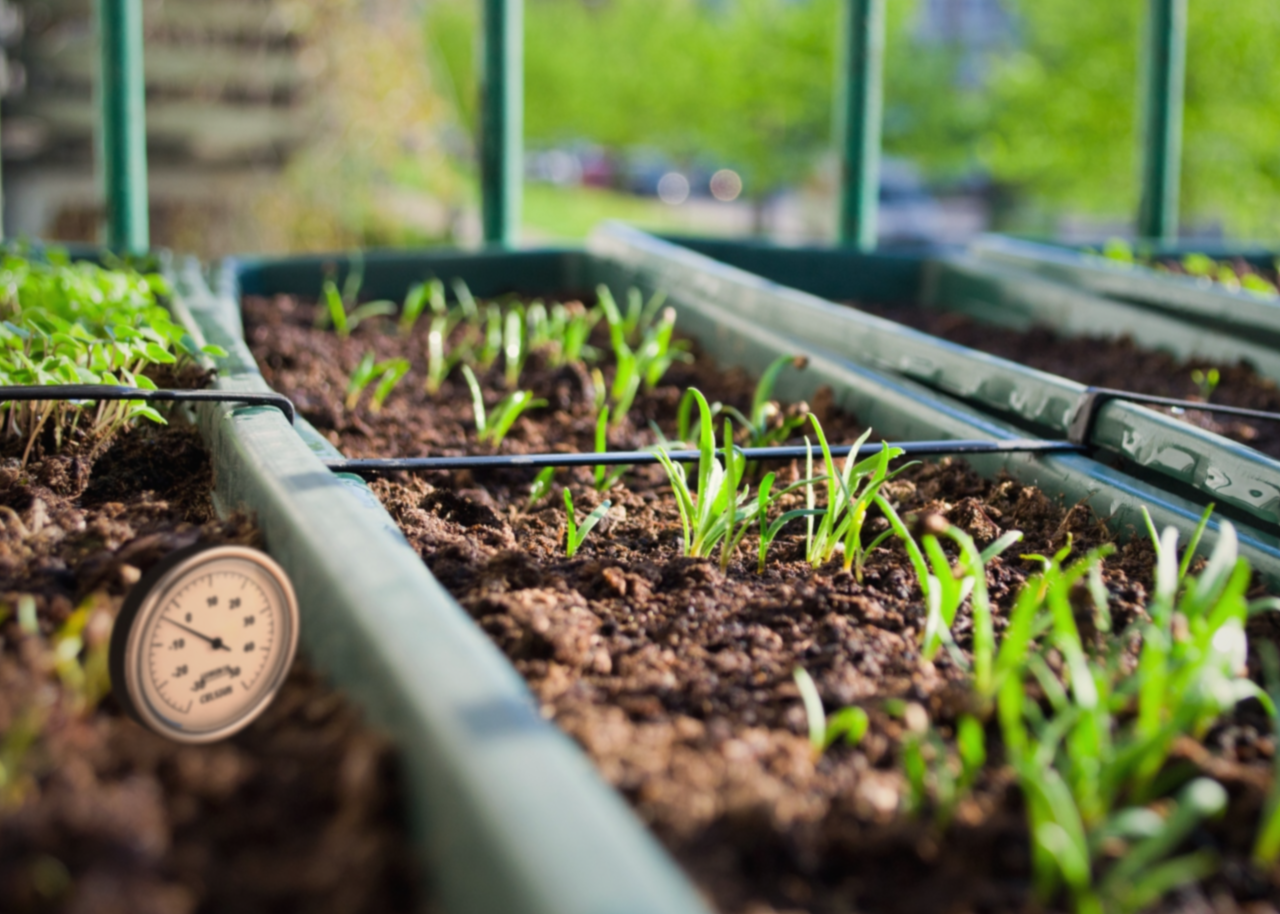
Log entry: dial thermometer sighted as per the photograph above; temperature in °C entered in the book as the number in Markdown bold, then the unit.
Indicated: **-4** °C
